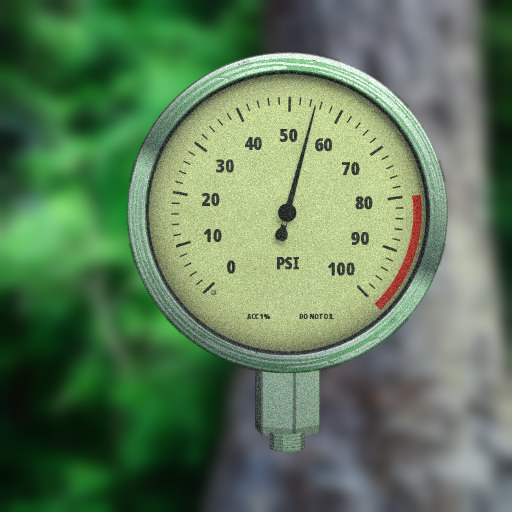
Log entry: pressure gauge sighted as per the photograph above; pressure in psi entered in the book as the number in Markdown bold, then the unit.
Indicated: **55** psi
